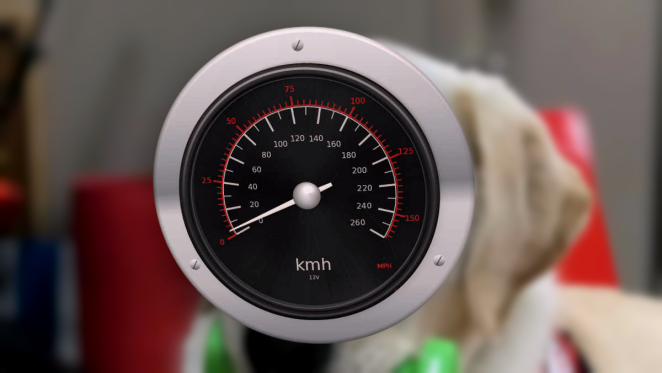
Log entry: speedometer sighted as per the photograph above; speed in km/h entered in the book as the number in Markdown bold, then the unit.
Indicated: **5** km/h
